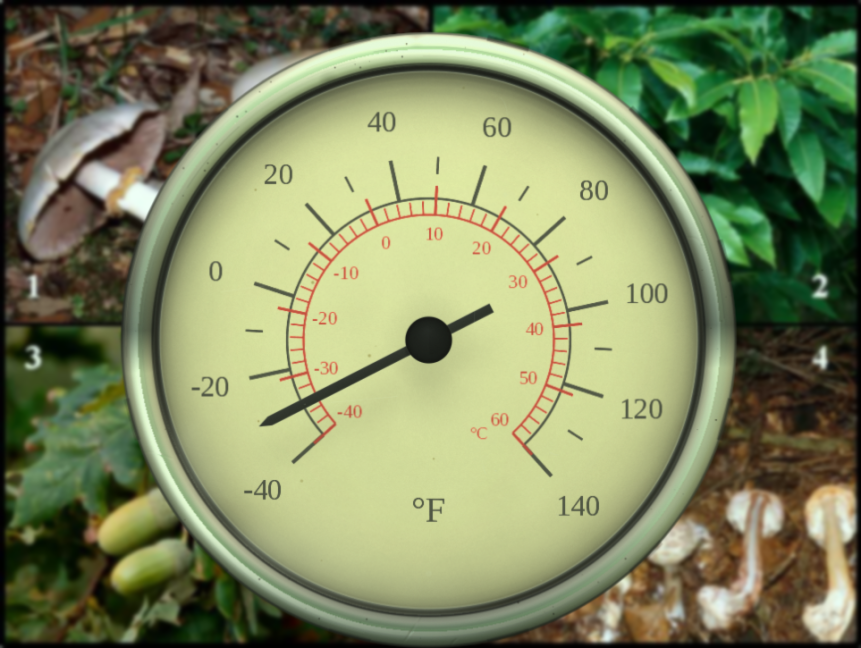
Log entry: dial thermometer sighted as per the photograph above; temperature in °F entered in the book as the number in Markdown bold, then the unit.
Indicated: **-30** °F
